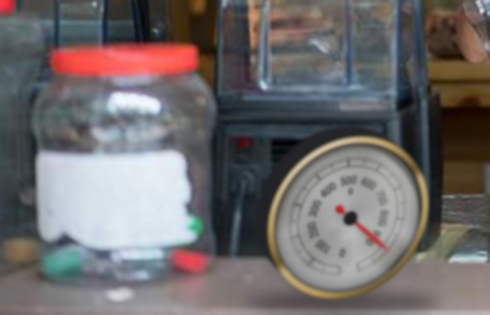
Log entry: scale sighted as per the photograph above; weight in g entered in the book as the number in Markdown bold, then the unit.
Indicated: **900** g
